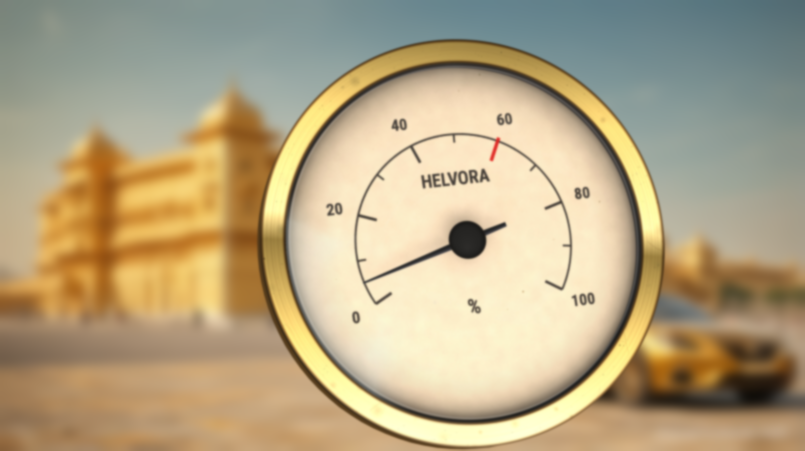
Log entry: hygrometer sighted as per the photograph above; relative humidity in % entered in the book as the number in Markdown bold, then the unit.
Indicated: **5** %
